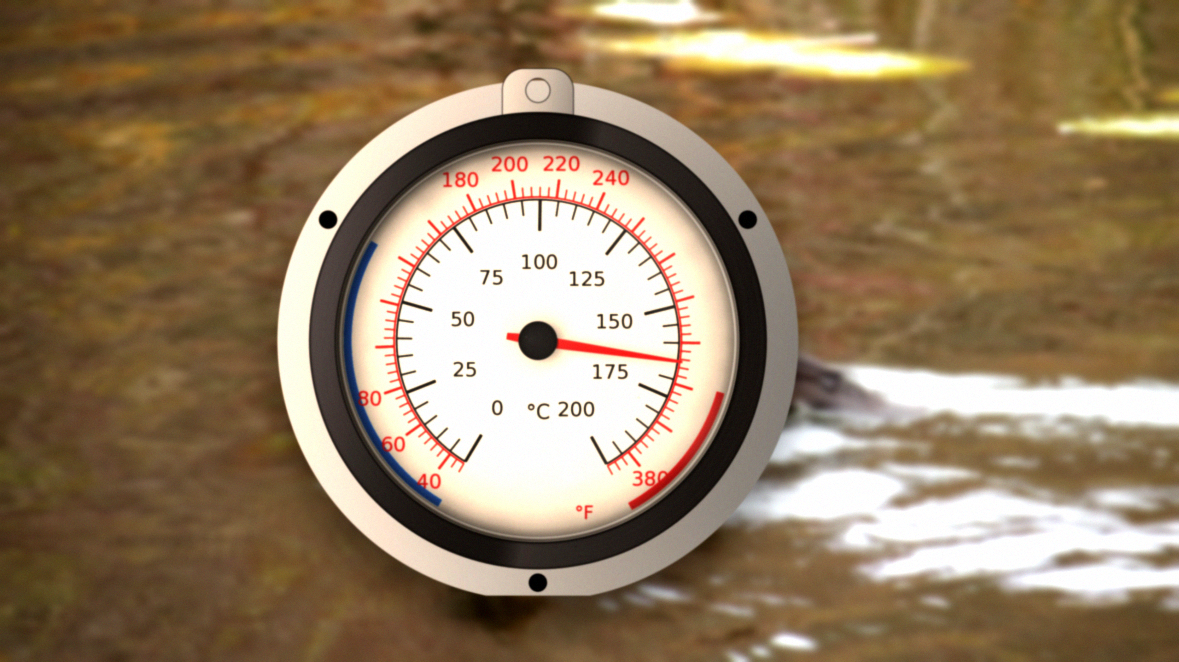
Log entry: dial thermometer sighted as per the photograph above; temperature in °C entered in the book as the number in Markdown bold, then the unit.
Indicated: **165** °C
